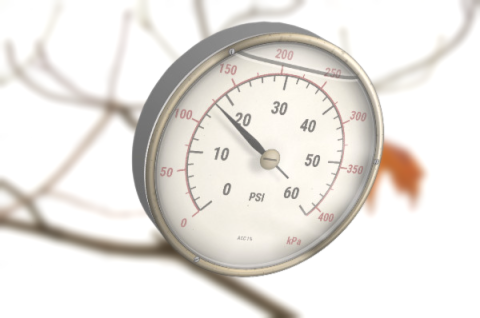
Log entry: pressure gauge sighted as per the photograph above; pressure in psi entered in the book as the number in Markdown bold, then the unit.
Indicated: **18** psi
